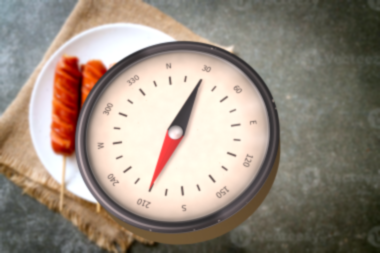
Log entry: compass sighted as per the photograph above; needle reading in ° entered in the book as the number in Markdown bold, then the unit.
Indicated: **210** °
